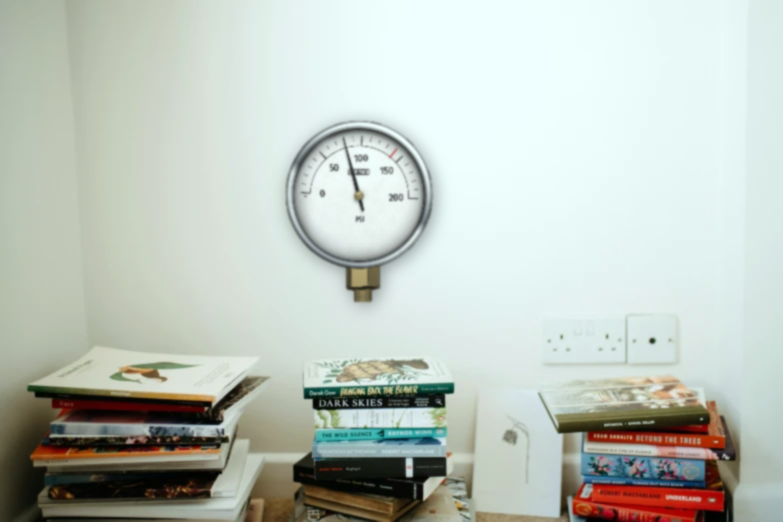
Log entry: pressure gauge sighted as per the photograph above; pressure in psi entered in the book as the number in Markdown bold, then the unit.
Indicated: **80** psi
